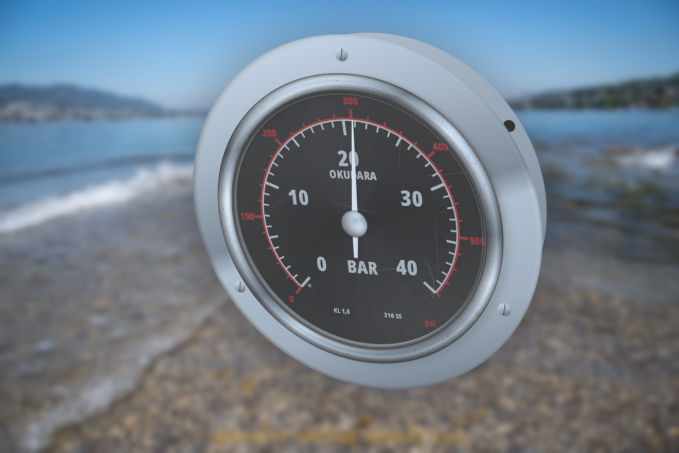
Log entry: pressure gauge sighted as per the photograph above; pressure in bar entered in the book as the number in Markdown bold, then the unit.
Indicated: **21** bar
